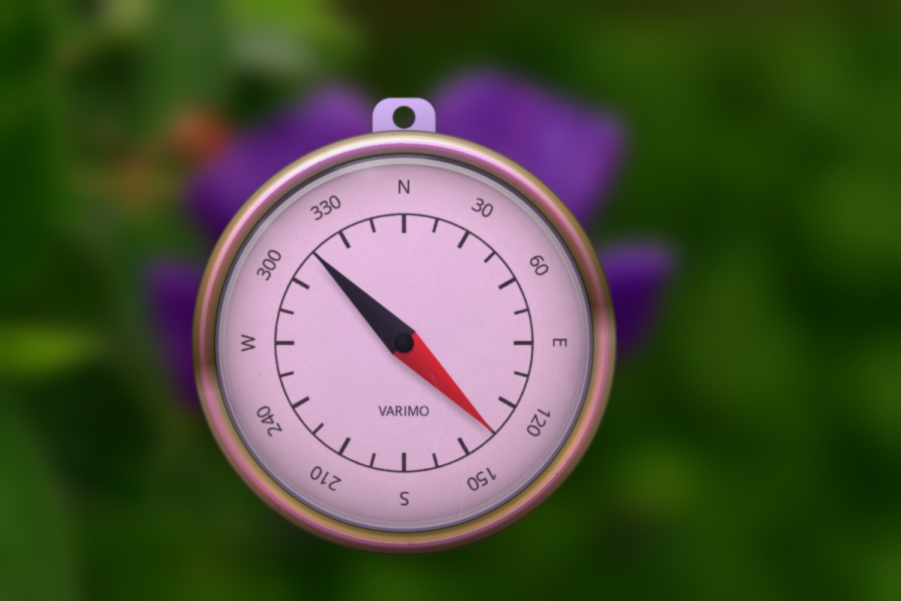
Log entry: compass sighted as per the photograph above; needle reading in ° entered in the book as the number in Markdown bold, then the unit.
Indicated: **135** °
